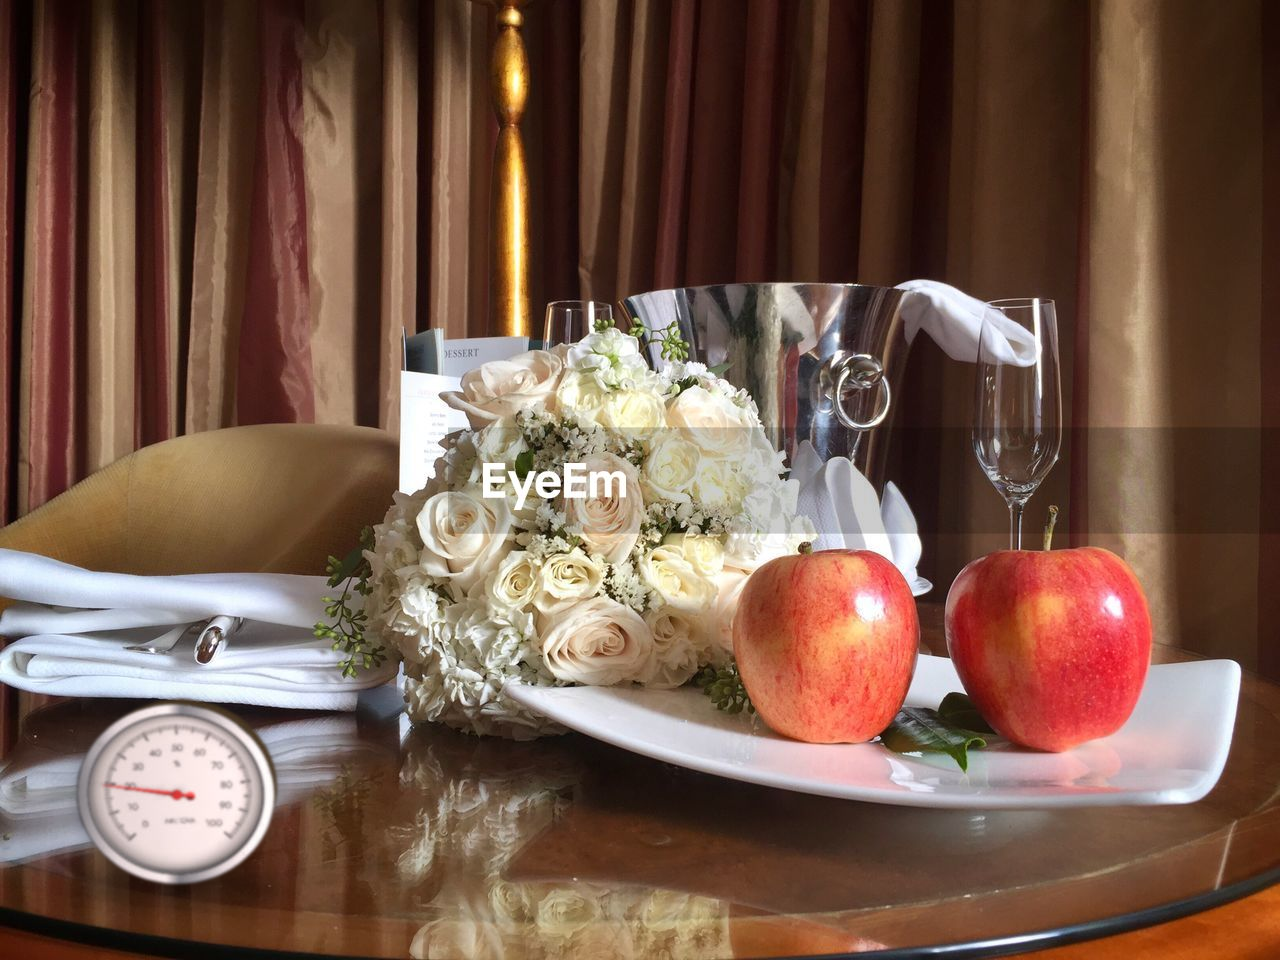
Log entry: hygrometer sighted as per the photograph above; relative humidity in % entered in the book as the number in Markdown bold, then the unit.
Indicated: **20** %
